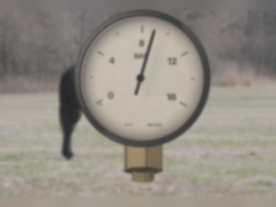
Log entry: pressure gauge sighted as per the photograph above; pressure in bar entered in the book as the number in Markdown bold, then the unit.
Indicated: **9** bar
